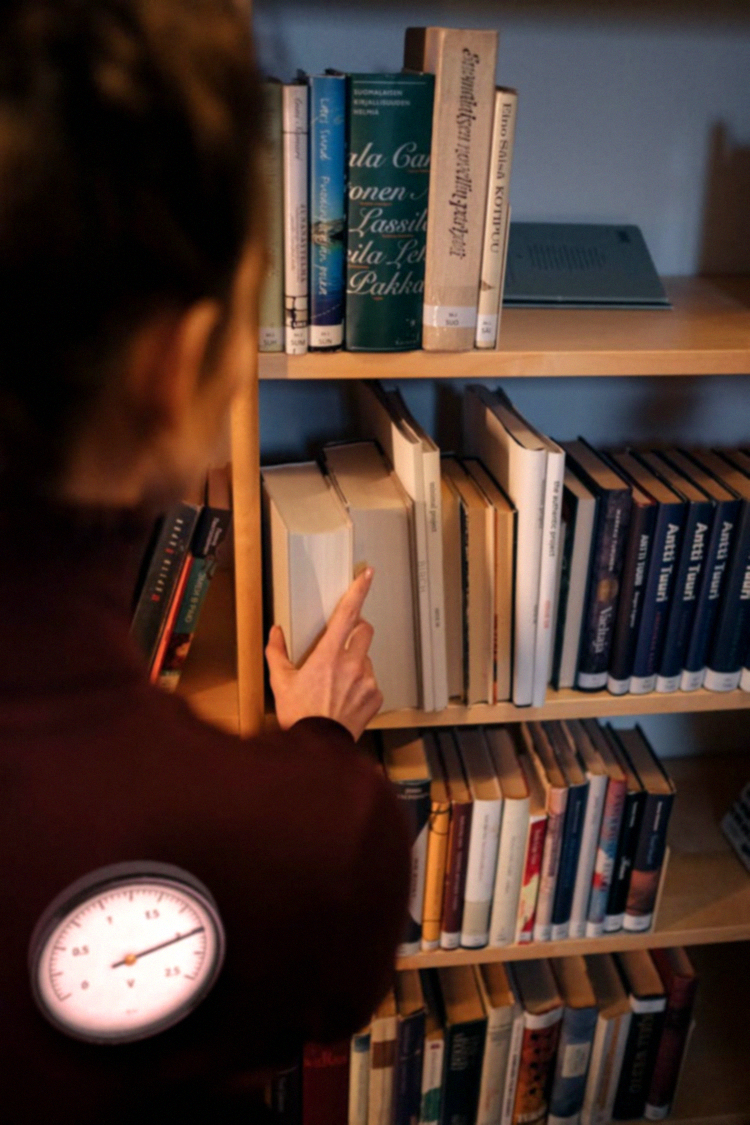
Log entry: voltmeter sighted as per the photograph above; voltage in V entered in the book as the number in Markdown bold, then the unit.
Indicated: **2** V
